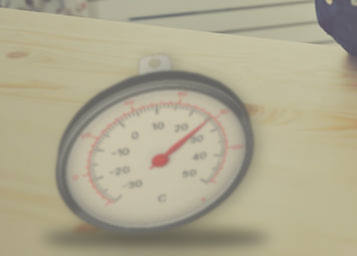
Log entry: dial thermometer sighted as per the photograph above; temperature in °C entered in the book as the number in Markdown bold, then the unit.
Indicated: **25** °C
